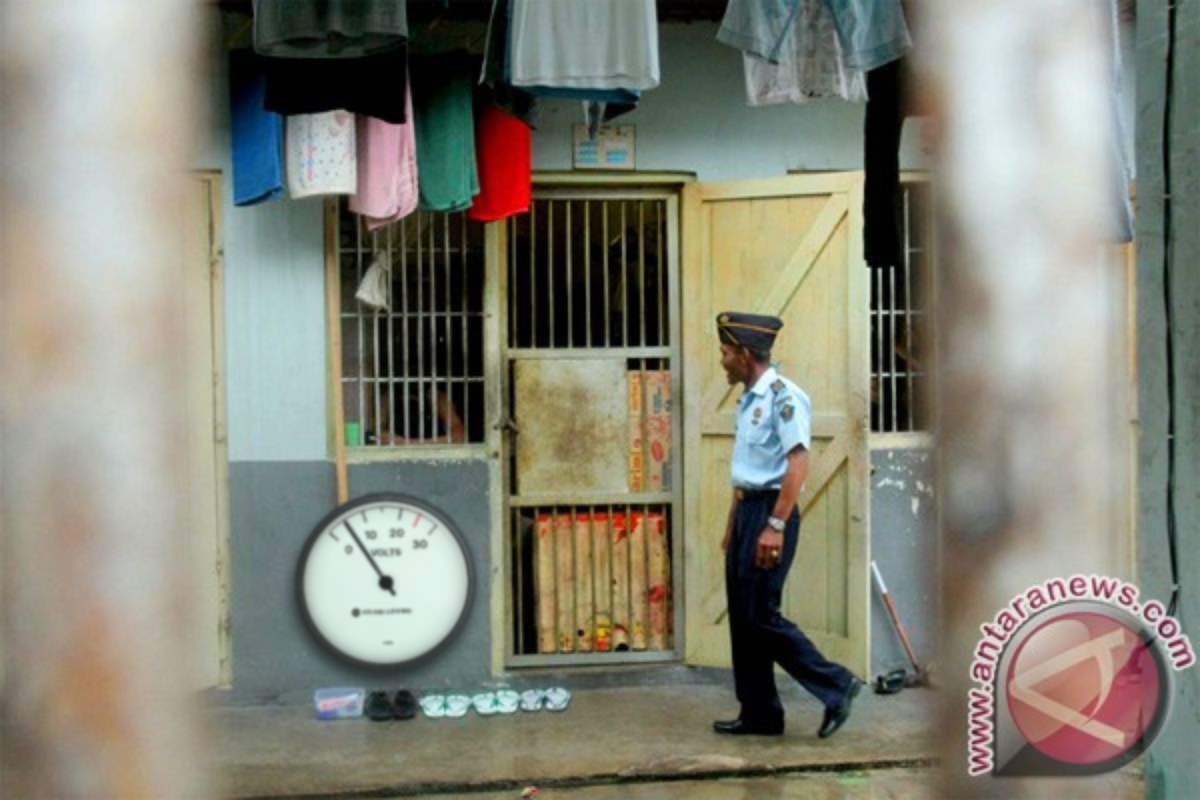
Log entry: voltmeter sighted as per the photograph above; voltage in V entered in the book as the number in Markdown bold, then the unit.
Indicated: **5** V
